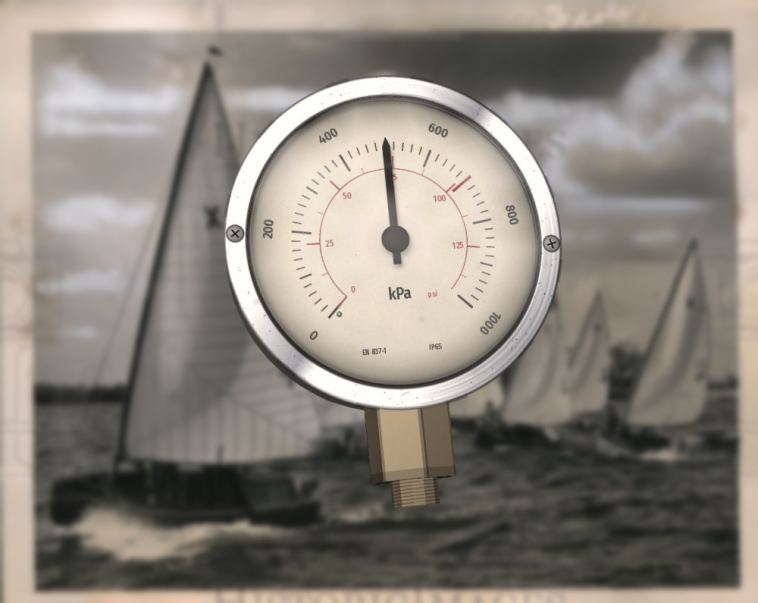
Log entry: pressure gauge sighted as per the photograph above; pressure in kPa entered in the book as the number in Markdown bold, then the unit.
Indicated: **500** kPa
